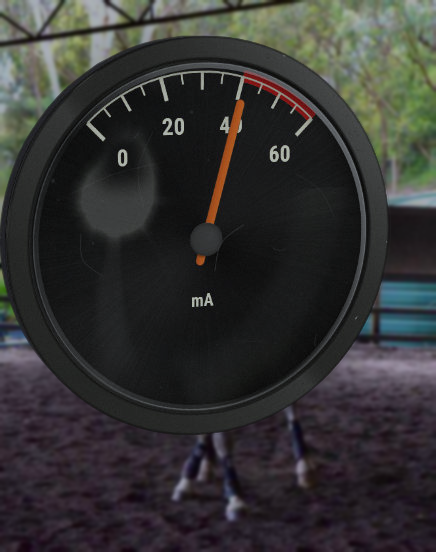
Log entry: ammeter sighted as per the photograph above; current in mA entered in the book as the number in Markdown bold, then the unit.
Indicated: **40** mA
